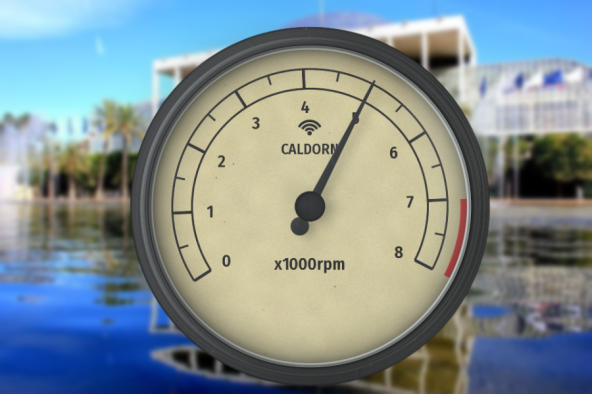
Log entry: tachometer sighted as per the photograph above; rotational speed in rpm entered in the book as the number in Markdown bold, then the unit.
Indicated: **5000** rpm
